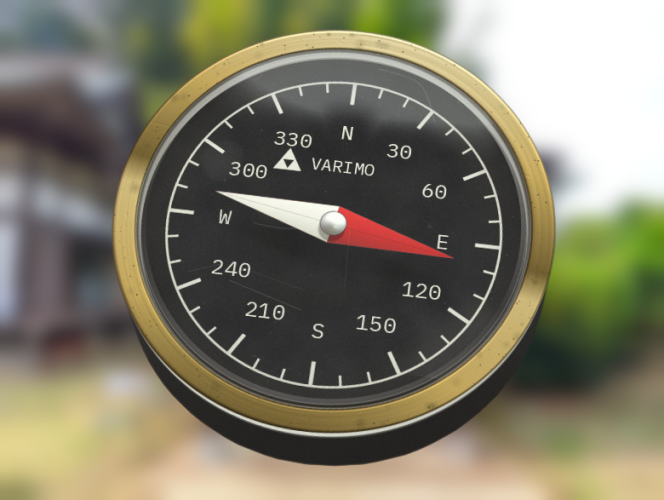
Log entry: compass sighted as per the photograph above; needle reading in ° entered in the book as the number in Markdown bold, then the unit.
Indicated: **100** °
